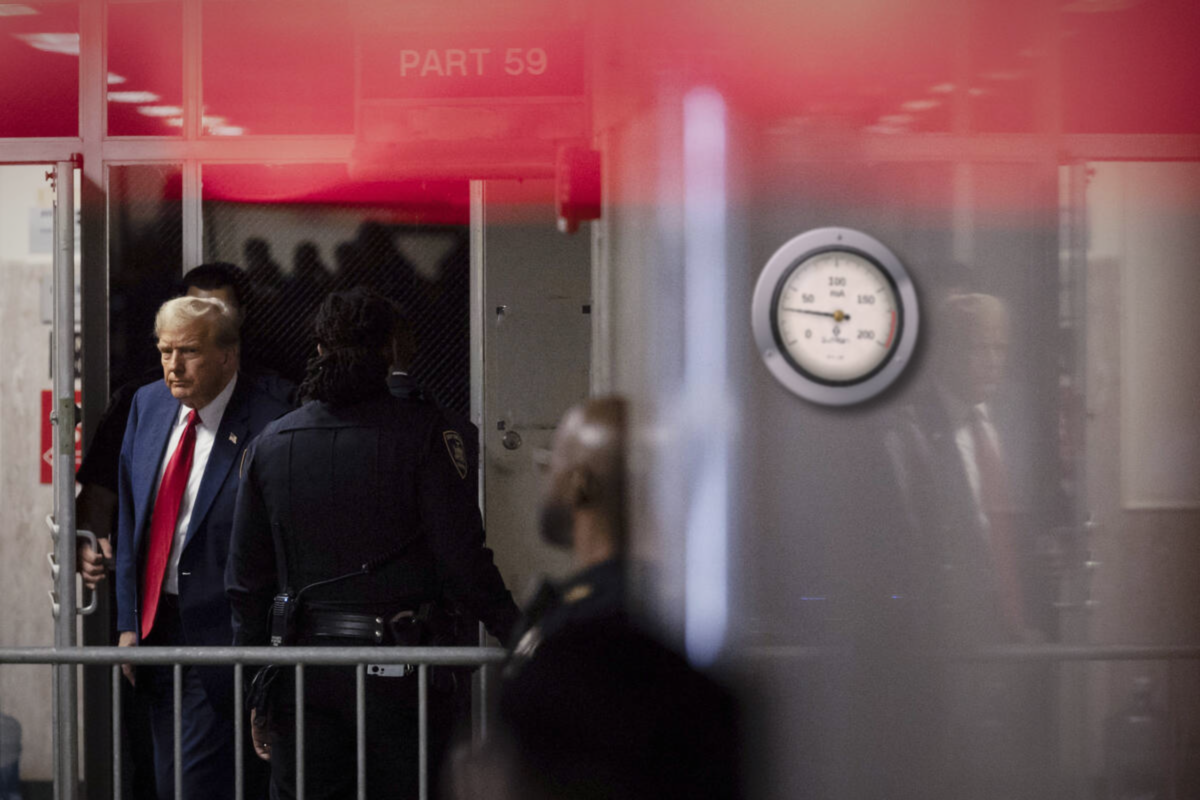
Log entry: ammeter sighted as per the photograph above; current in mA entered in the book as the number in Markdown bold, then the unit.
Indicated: **30** mA
